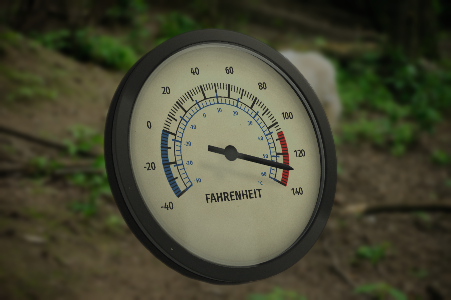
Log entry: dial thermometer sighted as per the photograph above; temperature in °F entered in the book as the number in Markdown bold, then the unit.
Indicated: **130** °F
